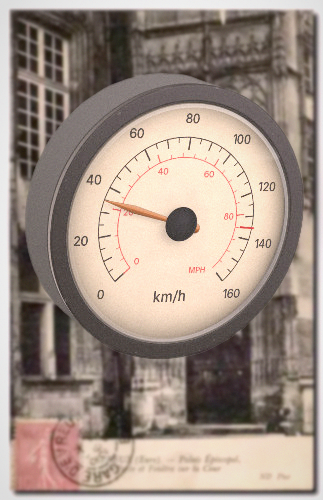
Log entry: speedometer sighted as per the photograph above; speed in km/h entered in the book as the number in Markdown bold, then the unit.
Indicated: **35** km/h
